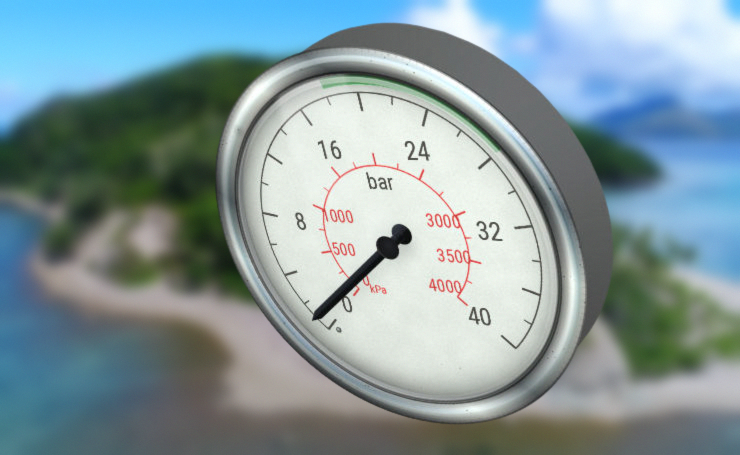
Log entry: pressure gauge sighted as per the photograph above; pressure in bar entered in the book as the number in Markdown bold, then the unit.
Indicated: **1** bar
